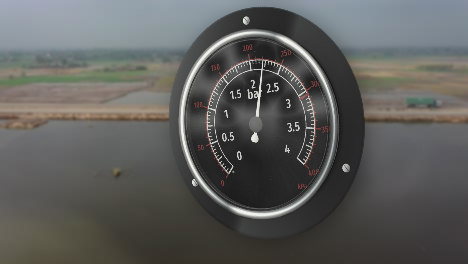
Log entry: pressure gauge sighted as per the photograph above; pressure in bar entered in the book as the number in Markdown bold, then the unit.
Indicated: **2.25** bar
